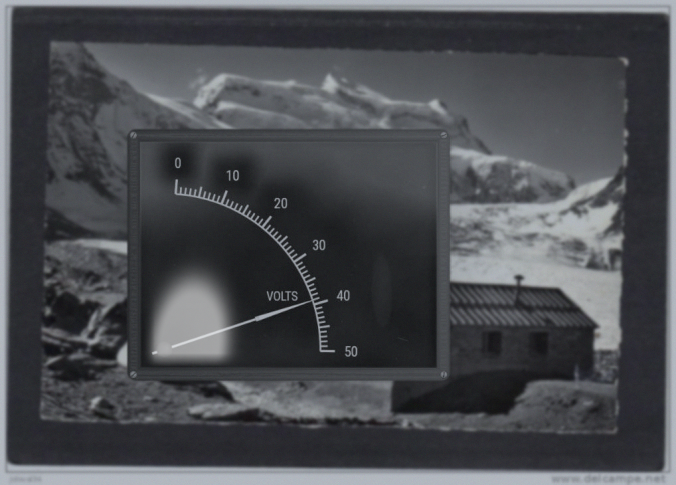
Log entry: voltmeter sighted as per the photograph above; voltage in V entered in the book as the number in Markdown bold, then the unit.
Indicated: **39** V
